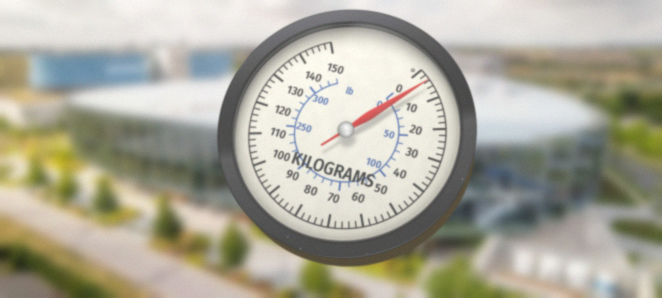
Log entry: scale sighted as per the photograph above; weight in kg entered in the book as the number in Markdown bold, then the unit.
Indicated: **4** kg
